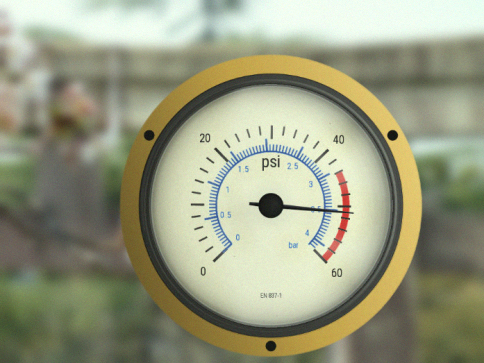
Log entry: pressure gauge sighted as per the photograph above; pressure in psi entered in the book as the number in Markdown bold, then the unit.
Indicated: **51** psi
